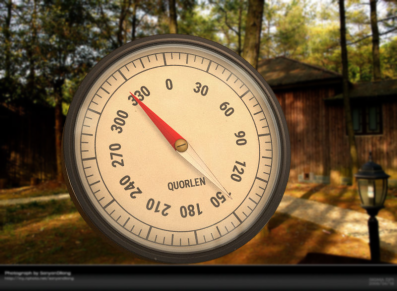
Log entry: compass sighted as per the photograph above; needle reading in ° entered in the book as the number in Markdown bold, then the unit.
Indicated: **325** °
